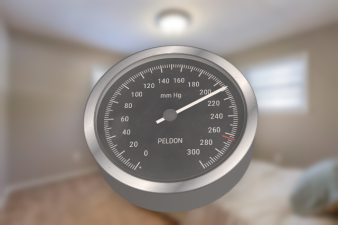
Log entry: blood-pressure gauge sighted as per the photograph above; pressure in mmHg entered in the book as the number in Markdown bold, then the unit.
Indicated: **210** mmHg
